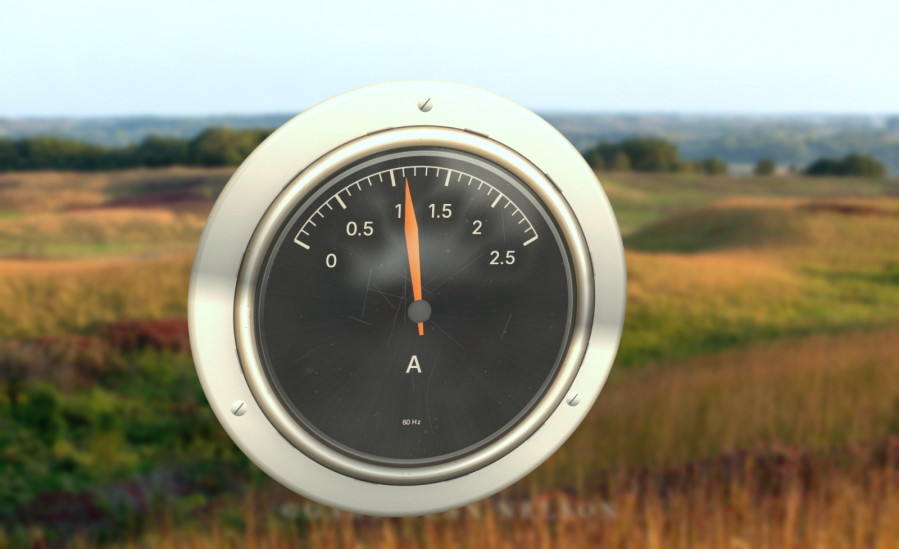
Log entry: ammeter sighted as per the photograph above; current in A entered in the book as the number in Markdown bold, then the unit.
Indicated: **1.1** A
